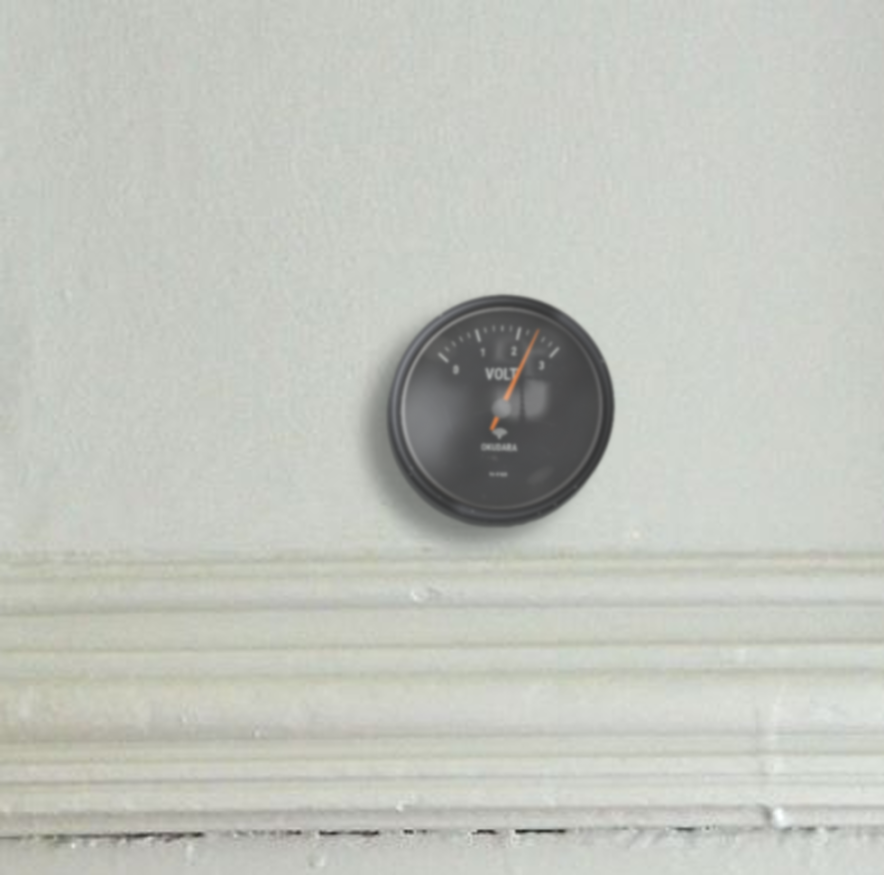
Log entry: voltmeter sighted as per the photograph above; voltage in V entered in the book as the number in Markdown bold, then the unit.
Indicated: **2.4** V
